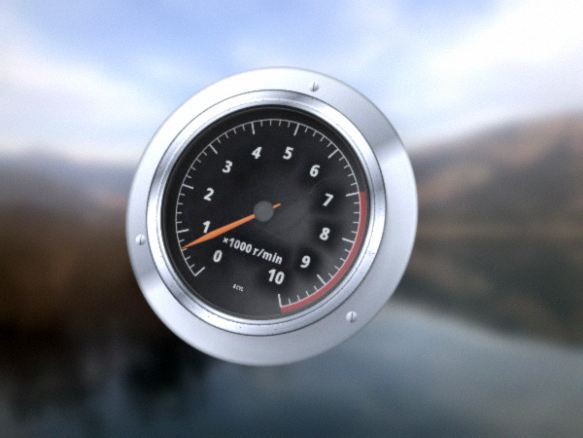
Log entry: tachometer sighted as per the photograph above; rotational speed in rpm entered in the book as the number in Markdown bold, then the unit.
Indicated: **600** rpm
